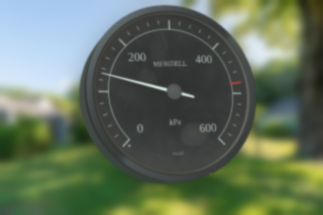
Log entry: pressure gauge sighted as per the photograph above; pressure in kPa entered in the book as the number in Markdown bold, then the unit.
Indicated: **130** kPa
